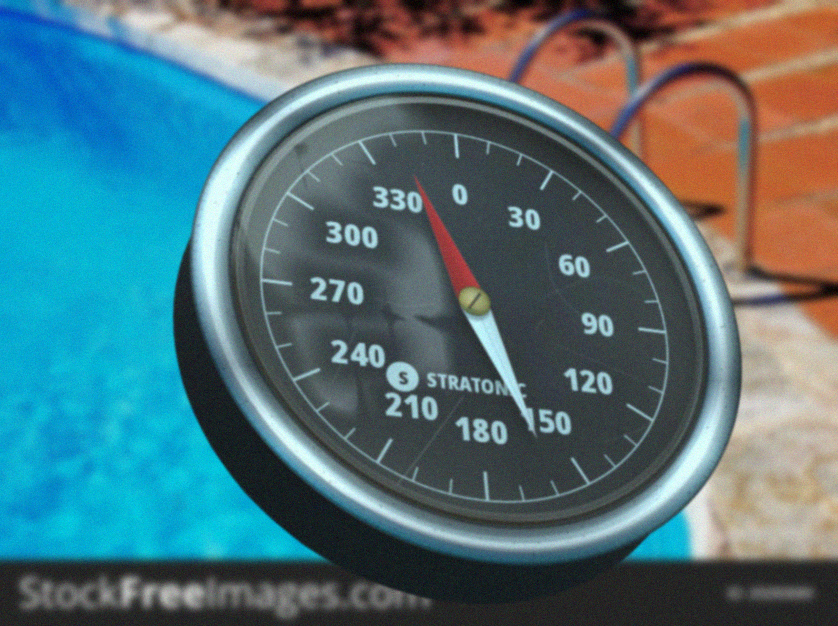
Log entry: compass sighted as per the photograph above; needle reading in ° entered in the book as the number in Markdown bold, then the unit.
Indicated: **340** °
